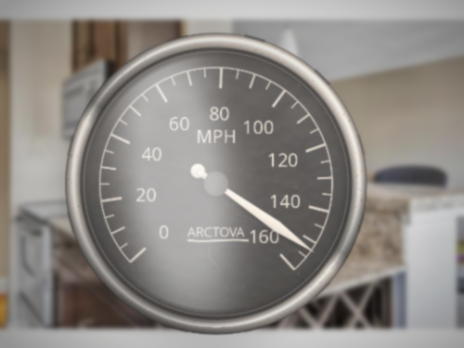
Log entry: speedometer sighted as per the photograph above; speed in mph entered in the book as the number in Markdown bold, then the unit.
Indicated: **152.5** mph
